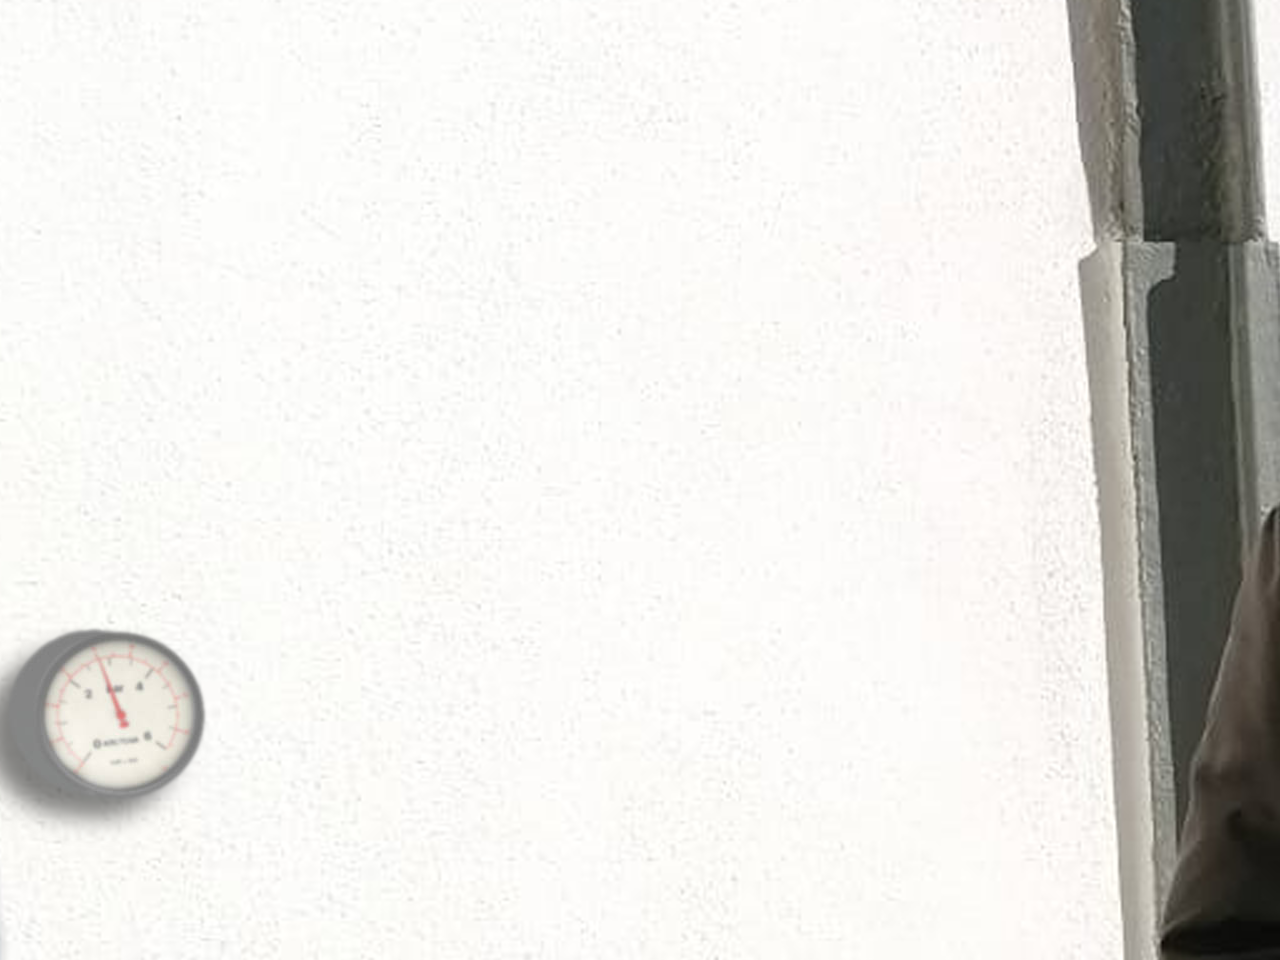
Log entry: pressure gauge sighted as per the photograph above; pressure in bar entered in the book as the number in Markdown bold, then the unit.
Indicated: **2.75** bar
